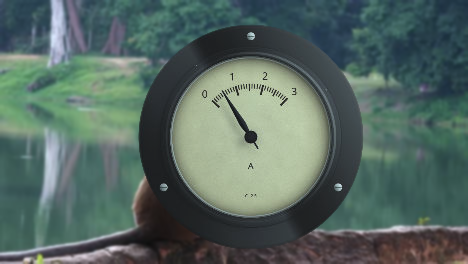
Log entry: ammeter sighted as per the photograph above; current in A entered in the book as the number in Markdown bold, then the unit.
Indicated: **0.5** A
